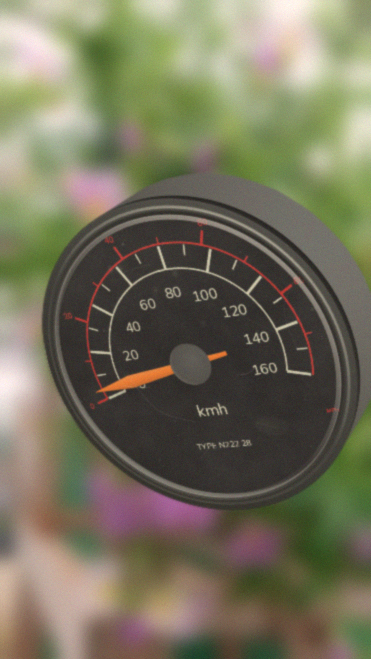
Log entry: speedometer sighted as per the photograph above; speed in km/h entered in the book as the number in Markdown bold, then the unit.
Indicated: **5** km/h
